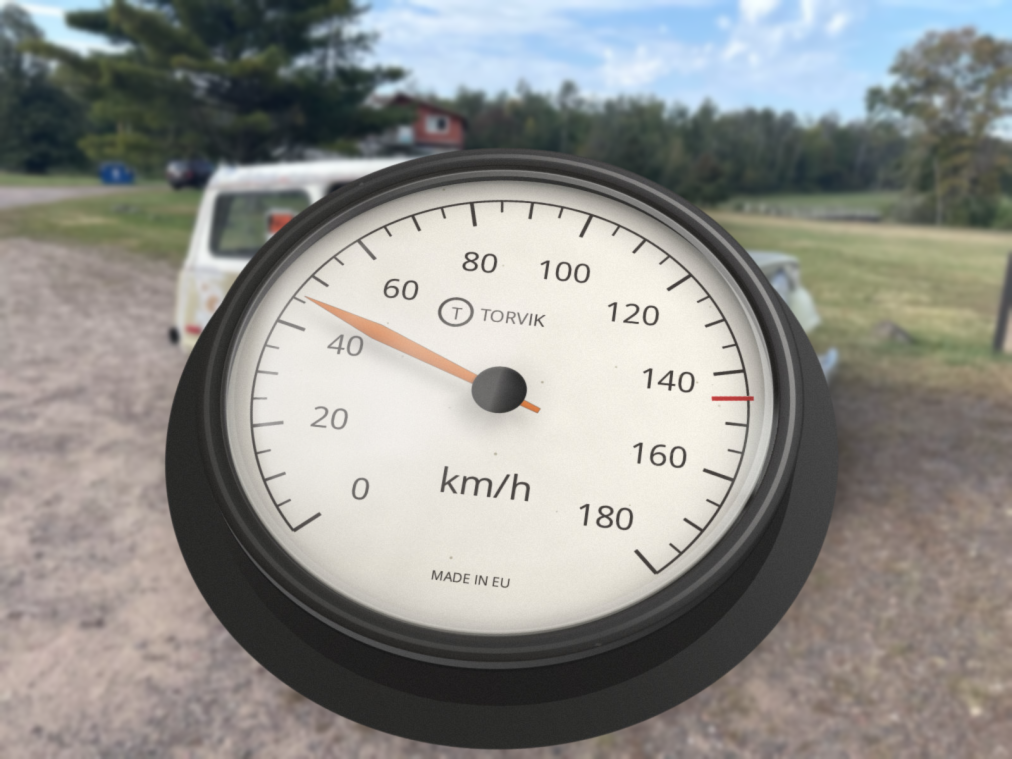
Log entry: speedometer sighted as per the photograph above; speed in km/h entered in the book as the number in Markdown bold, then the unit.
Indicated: **45** km/h
